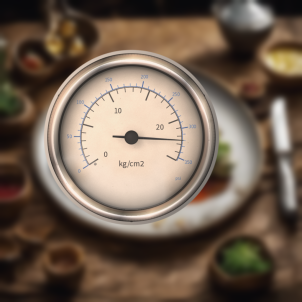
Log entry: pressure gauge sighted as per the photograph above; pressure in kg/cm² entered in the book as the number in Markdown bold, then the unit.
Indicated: **22.5** kg/cm²
